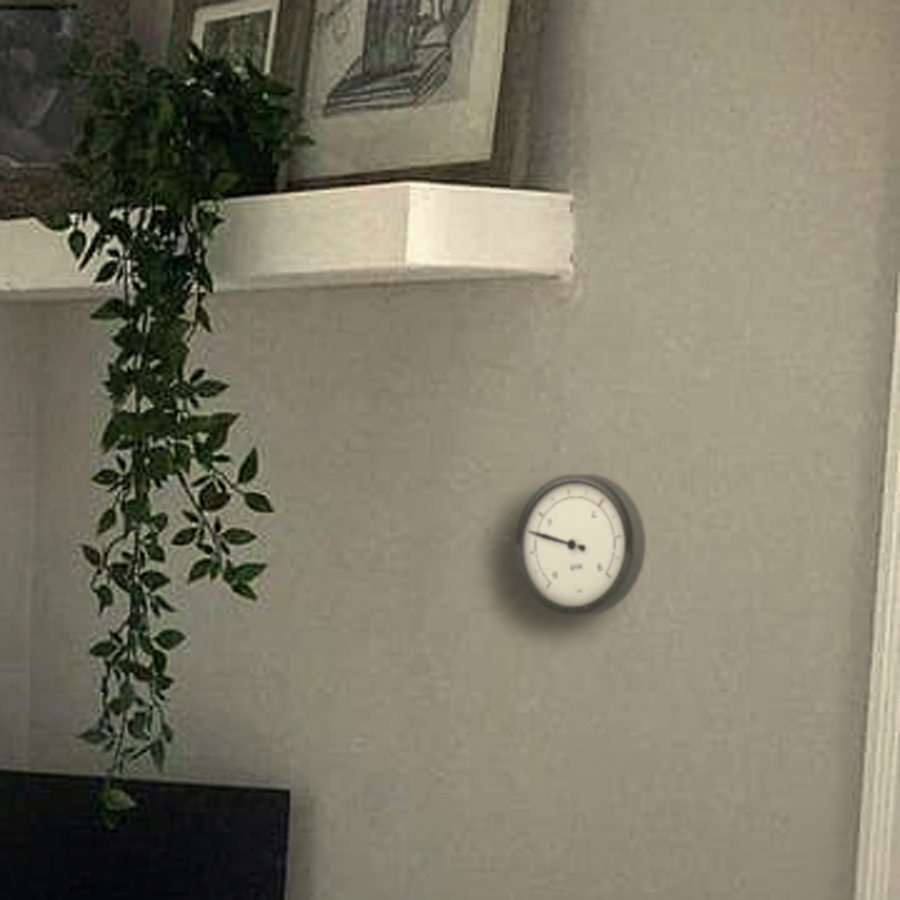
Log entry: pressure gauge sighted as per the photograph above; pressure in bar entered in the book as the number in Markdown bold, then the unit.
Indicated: **1.5** bar
